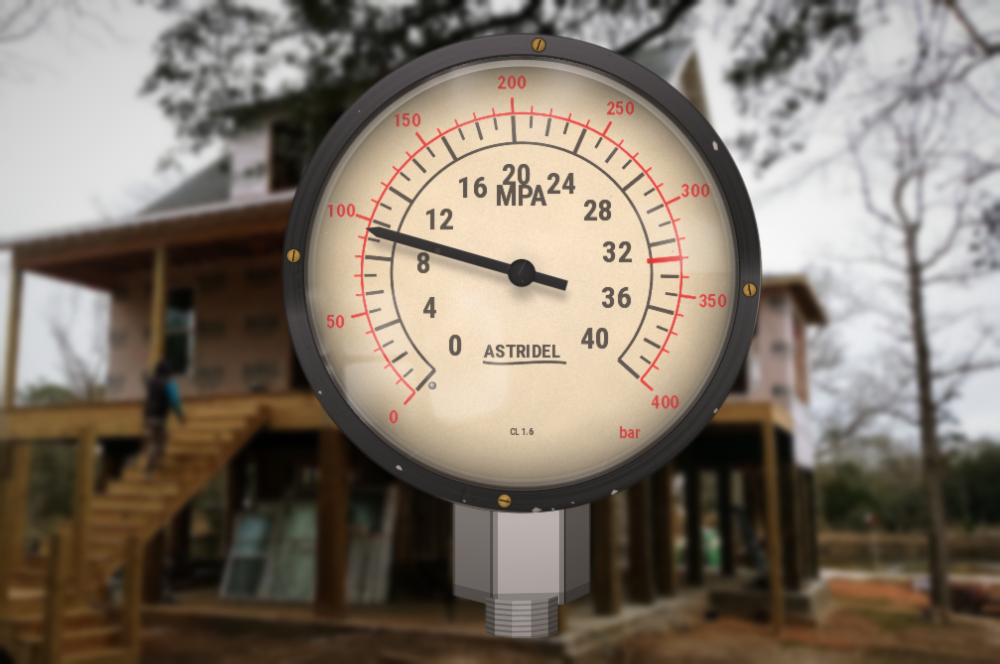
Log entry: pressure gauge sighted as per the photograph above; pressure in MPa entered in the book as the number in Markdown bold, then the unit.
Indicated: **9.5** MPa
